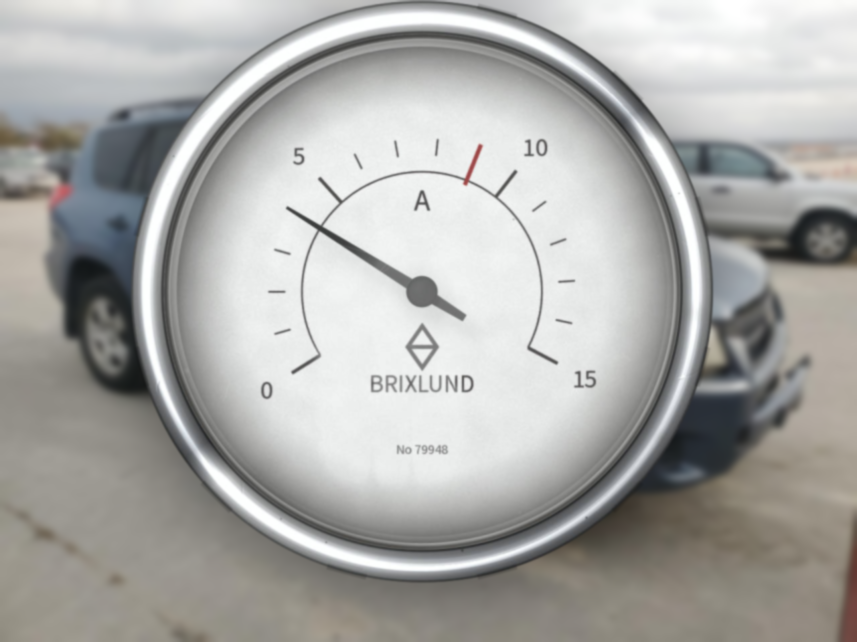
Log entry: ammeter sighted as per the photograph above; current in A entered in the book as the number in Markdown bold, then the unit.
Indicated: **4** A
